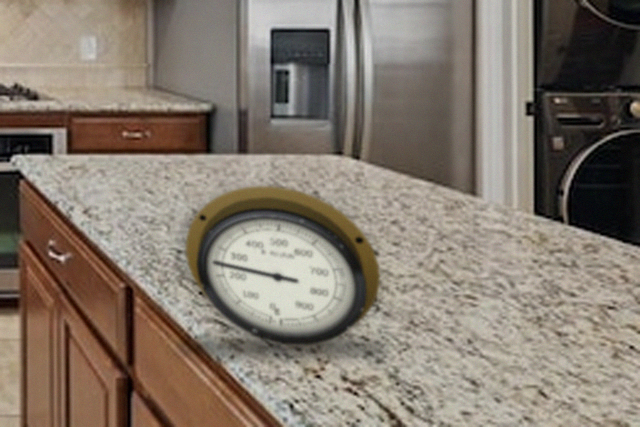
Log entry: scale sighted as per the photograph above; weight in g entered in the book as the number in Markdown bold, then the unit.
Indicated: **250** g
